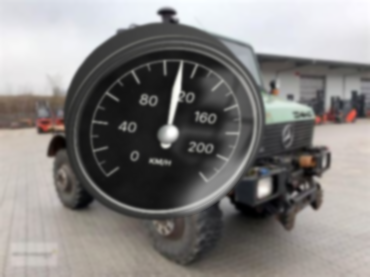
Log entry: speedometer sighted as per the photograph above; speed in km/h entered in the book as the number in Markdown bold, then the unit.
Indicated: **110** km/h
